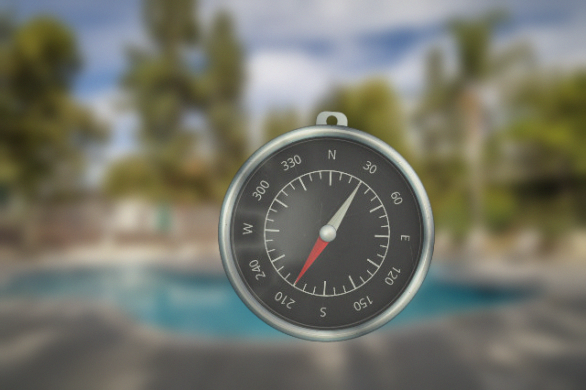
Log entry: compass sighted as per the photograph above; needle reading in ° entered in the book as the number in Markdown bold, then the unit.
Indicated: **210** °
